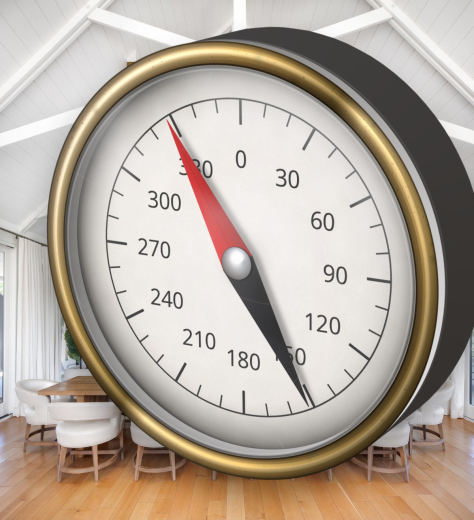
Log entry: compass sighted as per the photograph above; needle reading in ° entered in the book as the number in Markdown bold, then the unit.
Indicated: **330** °
